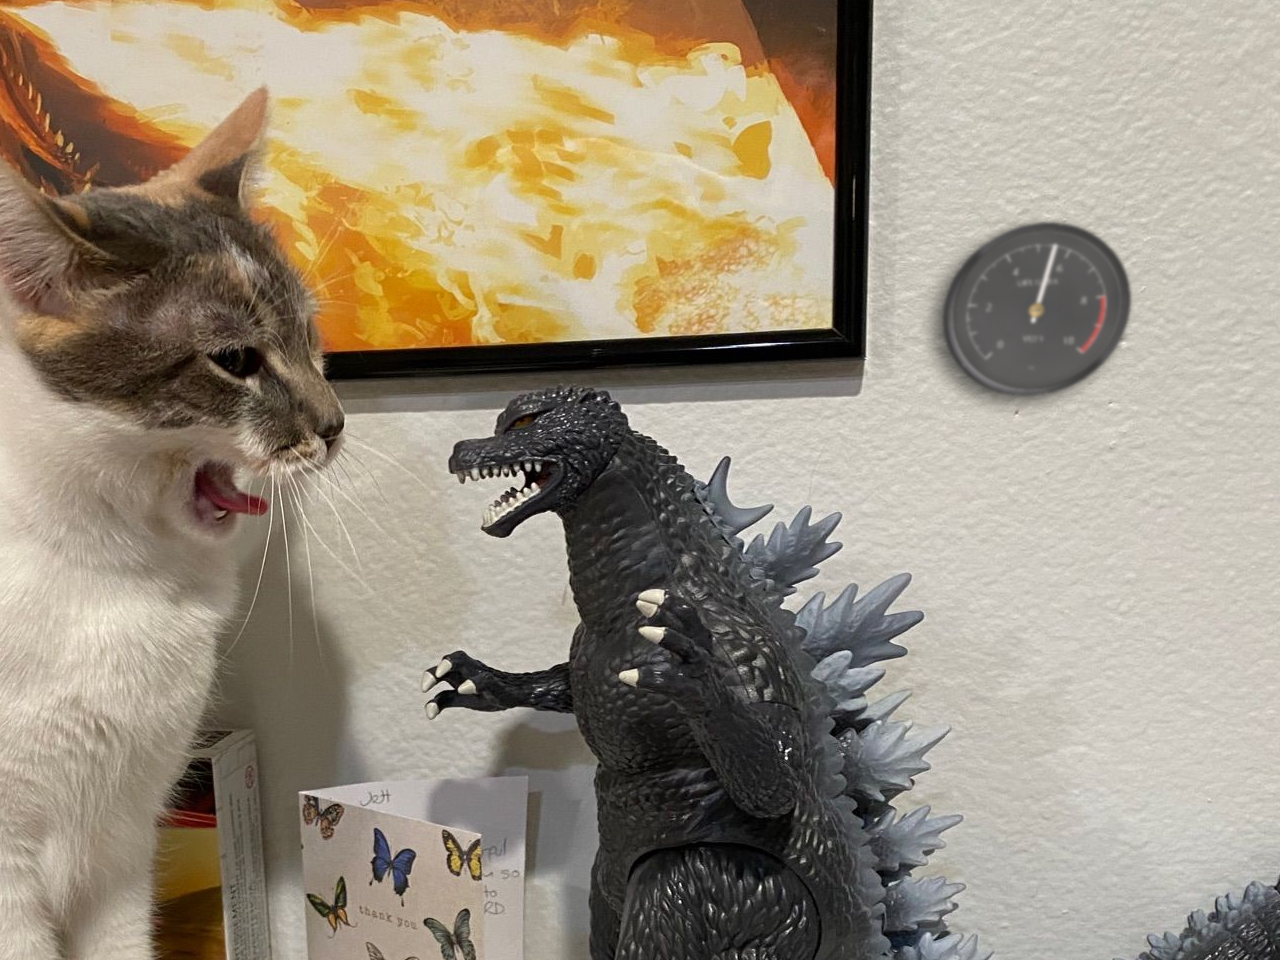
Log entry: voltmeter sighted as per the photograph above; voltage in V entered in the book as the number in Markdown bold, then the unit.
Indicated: **5.5** V
